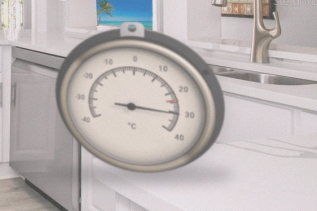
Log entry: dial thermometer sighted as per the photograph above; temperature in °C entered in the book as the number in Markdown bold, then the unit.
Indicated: **30** °C
